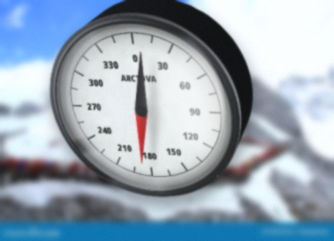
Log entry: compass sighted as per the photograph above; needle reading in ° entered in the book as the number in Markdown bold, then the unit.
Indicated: **187.5** °
